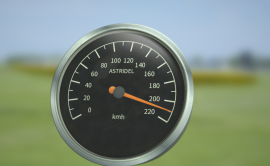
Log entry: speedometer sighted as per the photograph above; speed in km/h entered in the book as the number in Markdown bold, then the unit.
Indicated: **210** km/h
